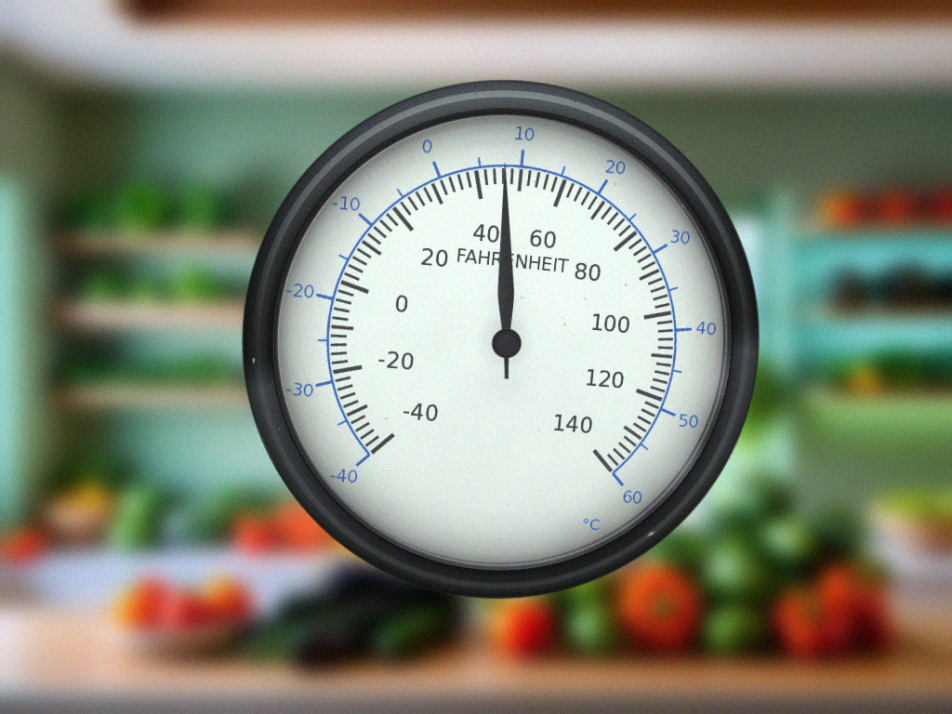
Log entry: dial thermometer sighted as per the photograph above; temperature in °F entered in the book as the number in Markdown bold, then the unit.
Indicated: **46** °F
